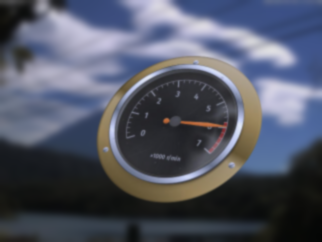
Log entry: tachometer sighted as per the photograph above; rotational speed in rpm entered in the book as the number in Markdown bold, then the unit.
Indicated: **6000** rpm
